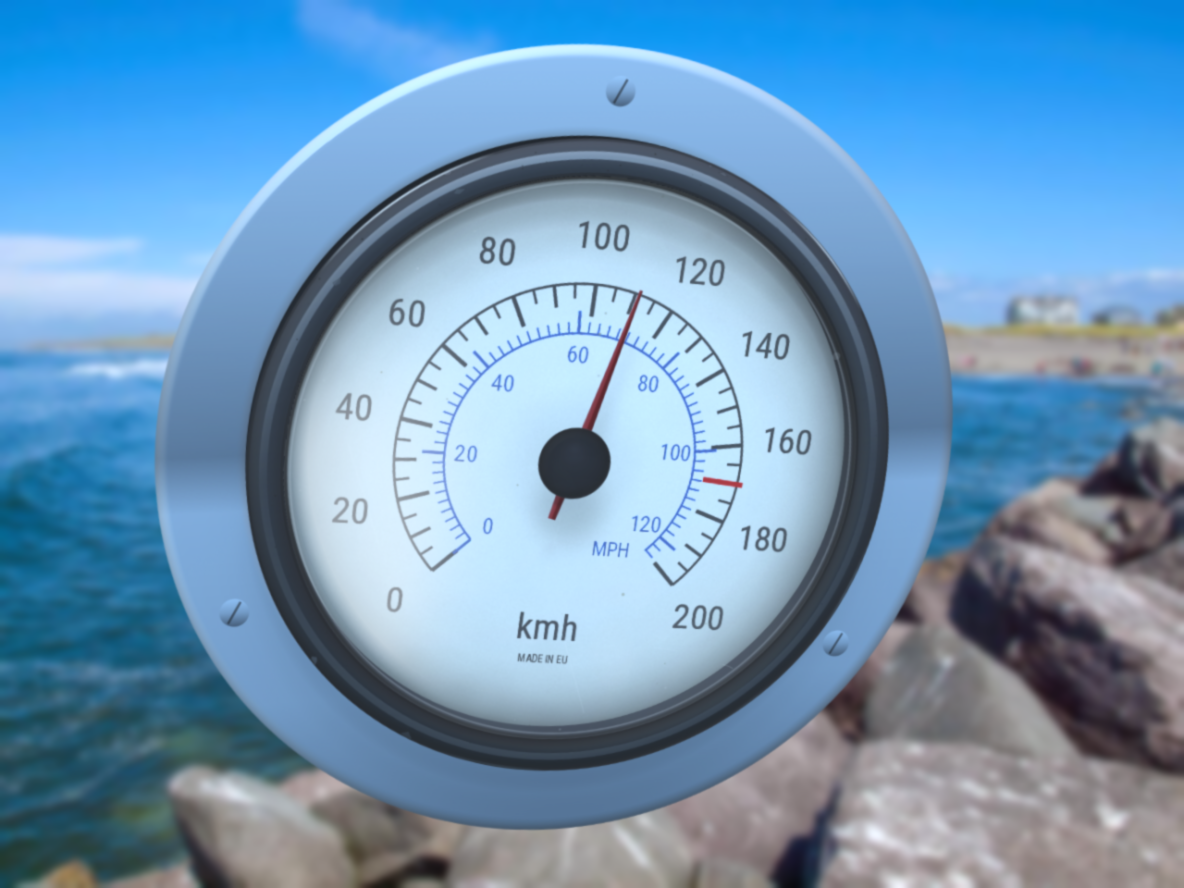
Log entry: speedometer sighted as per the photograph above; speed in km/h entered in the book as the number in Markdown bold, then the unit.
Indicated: **110** km/h
